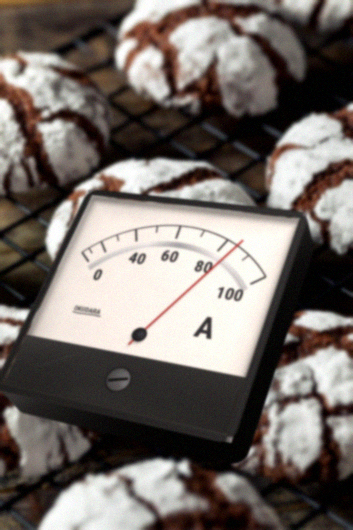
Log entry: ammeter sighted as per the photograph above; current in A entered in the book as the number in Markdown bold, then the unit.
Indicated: **85** A
